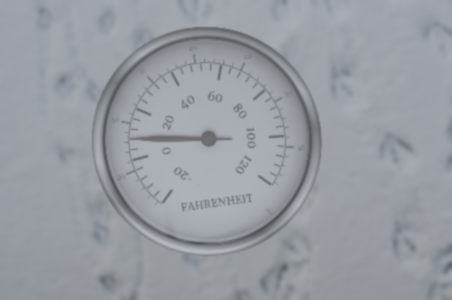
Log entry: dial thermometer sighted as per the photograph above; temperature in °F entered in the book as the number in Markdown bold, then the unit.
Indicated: **8** °F
